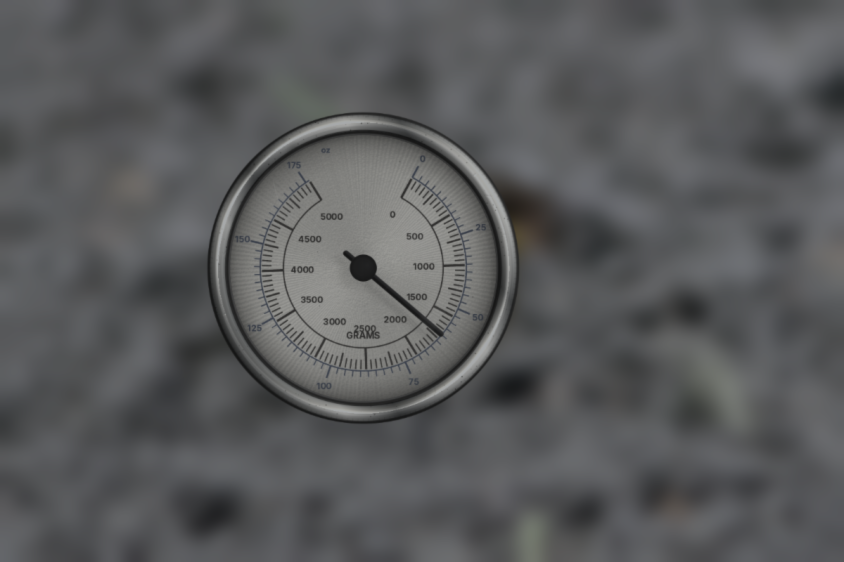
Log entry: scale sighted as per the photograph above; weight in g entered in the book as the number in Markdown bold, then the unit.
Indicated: **1700** g
